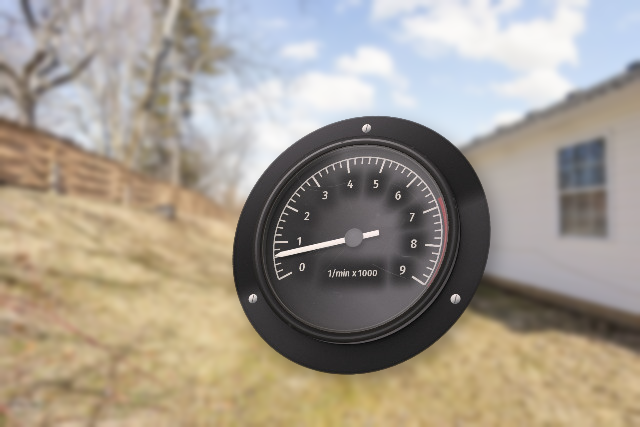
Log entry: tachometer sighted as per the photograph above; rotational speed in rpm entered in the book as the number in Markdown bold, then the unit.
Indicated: **600** rpm
